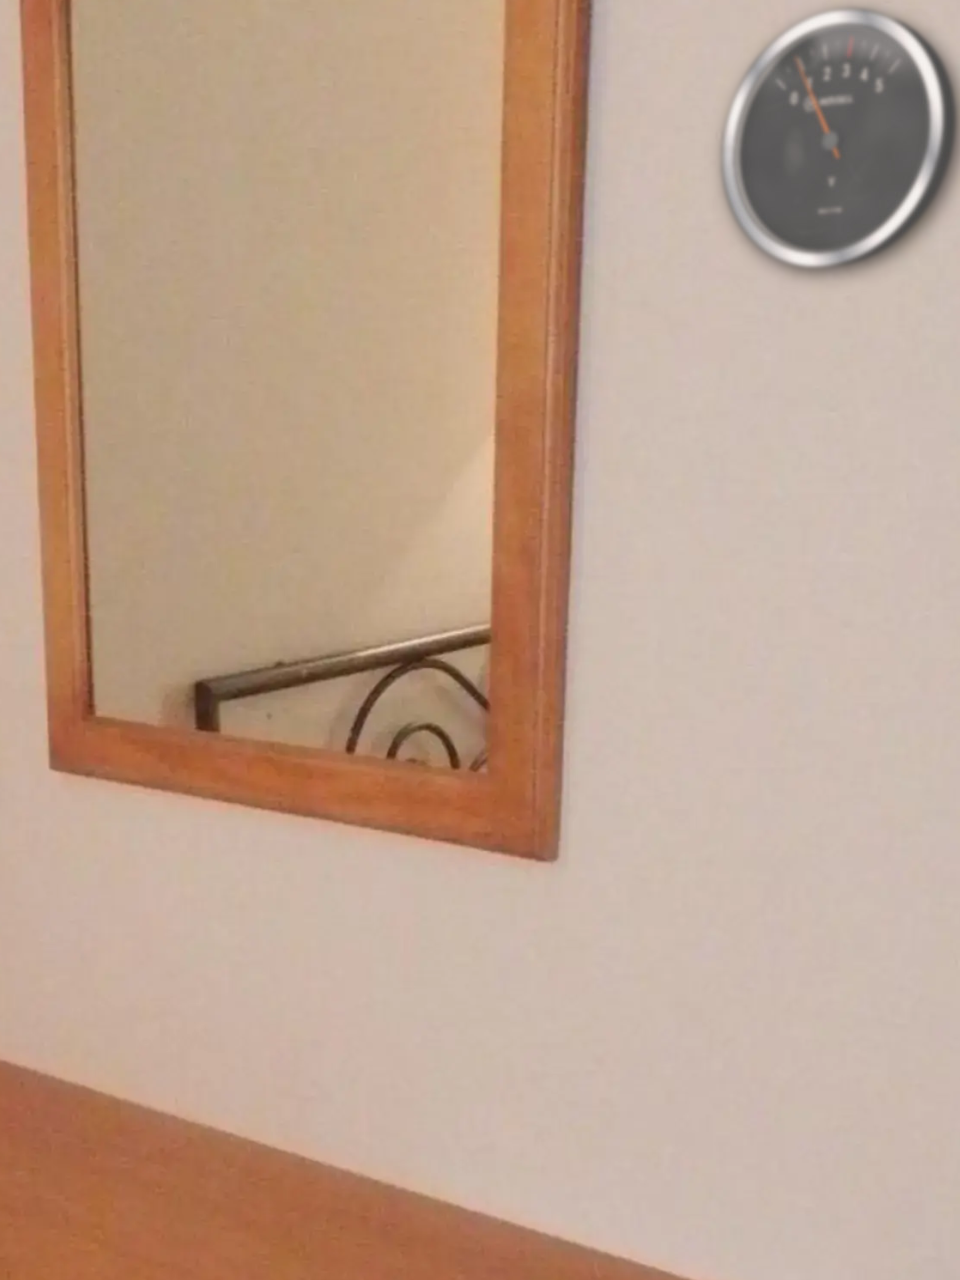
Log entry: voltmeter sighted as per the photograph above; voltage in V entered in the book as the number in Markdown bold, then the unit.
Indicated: **1** V
